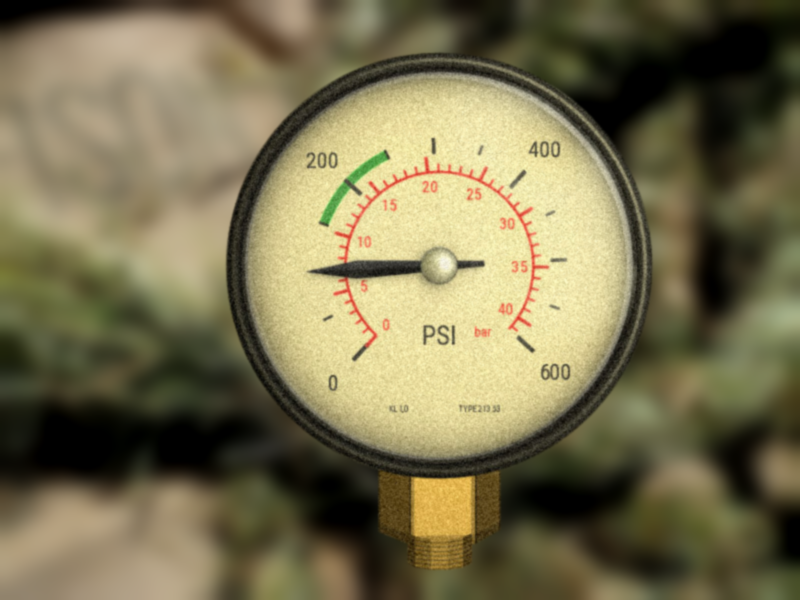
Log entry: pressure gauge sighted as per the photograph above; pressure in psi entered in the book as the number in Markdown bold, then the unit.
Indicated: **100** psi
